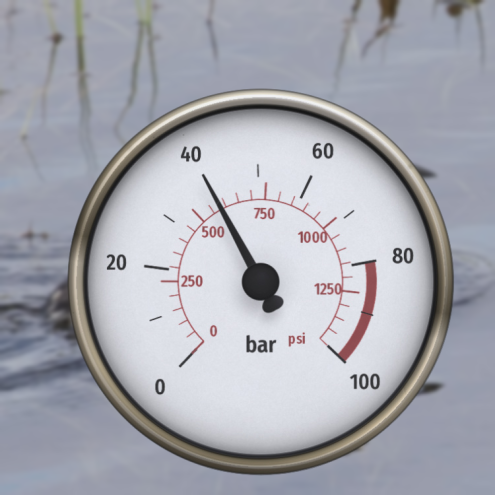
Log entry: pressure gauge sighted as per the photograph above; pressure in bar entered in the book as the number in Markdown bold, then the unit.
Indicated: **40** bar
